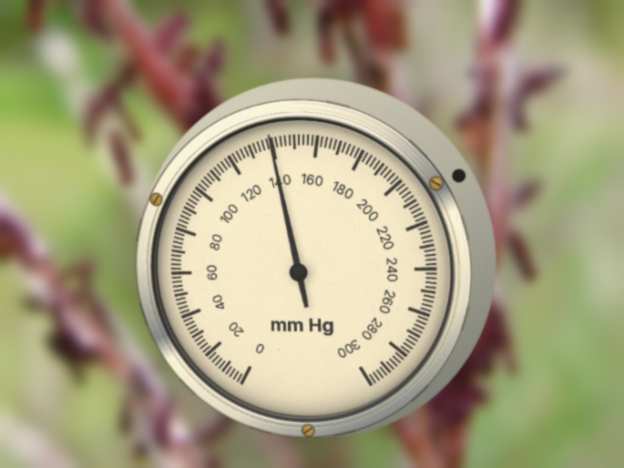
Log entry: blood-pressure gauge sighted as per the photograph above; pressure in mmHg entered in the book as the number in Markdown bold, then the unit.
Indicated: **140** mmHg
